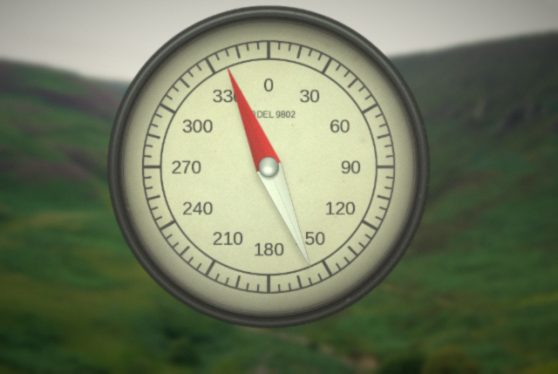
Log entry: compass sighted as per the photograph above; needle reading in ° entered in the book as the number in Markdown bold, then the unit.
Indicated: **337.5** °
